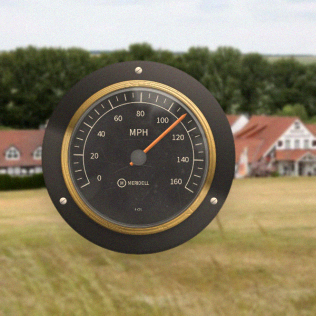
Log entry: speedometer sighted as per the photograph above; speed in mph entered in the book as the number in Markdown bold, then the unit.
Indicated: **110** mph
